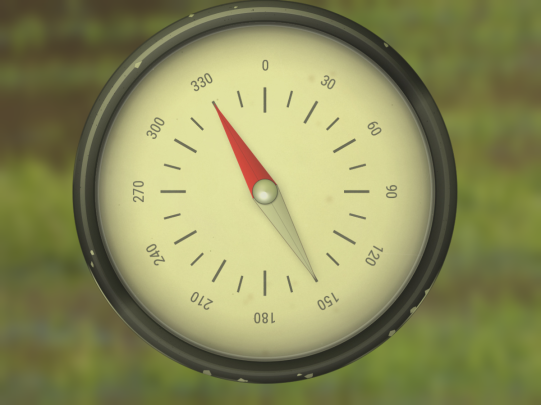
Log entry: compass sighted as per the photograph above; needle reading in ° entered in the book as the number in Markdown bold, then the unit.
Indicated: **330** °
